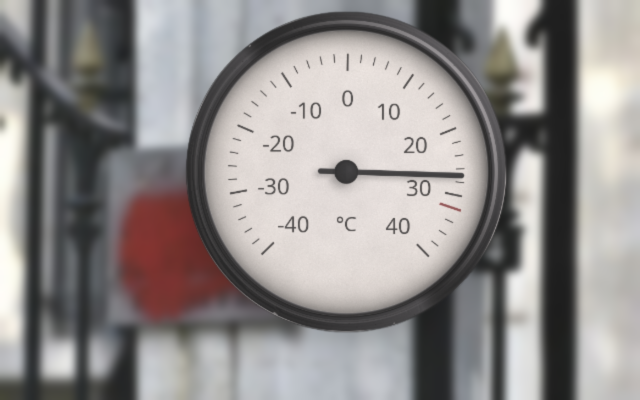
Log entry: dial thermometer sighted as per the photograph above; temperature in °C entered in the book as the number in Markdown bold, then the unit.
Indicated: **27** °C
